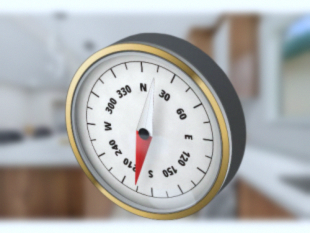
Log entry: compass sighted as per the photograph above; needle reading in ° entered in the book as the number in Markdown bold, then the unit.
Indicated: **195** °
